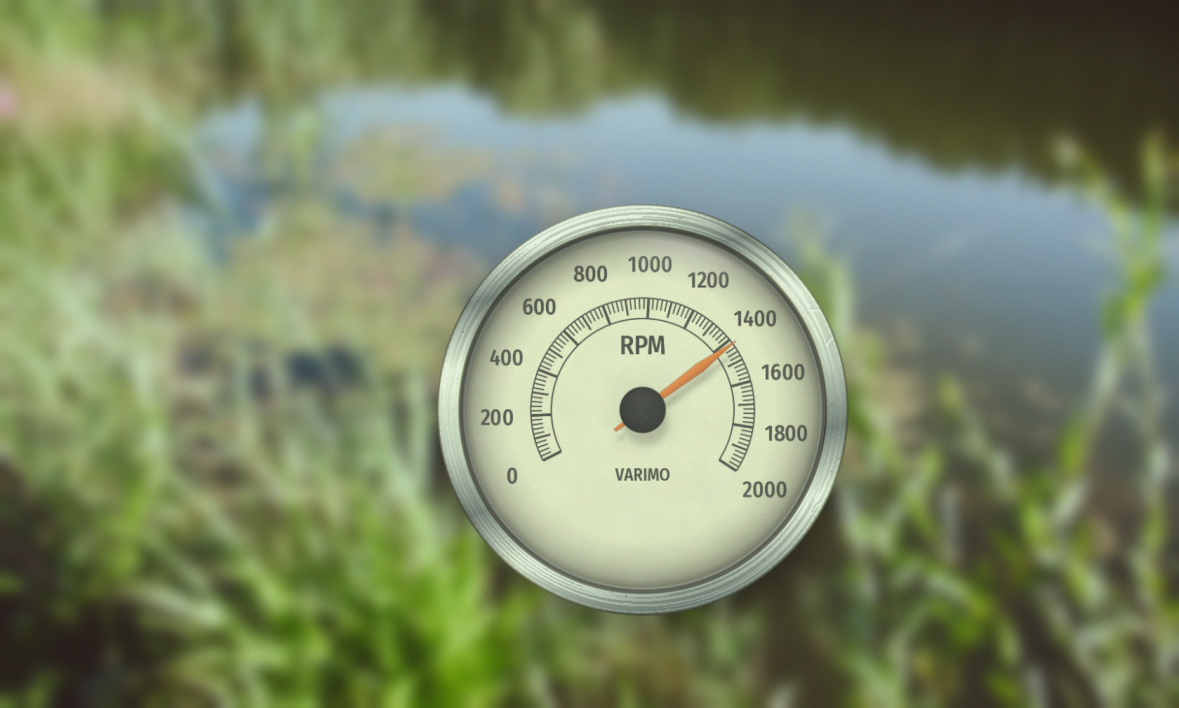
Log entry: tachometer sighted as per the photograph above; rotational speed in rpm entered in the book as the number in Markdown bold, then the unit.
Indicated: **1420** rpm
